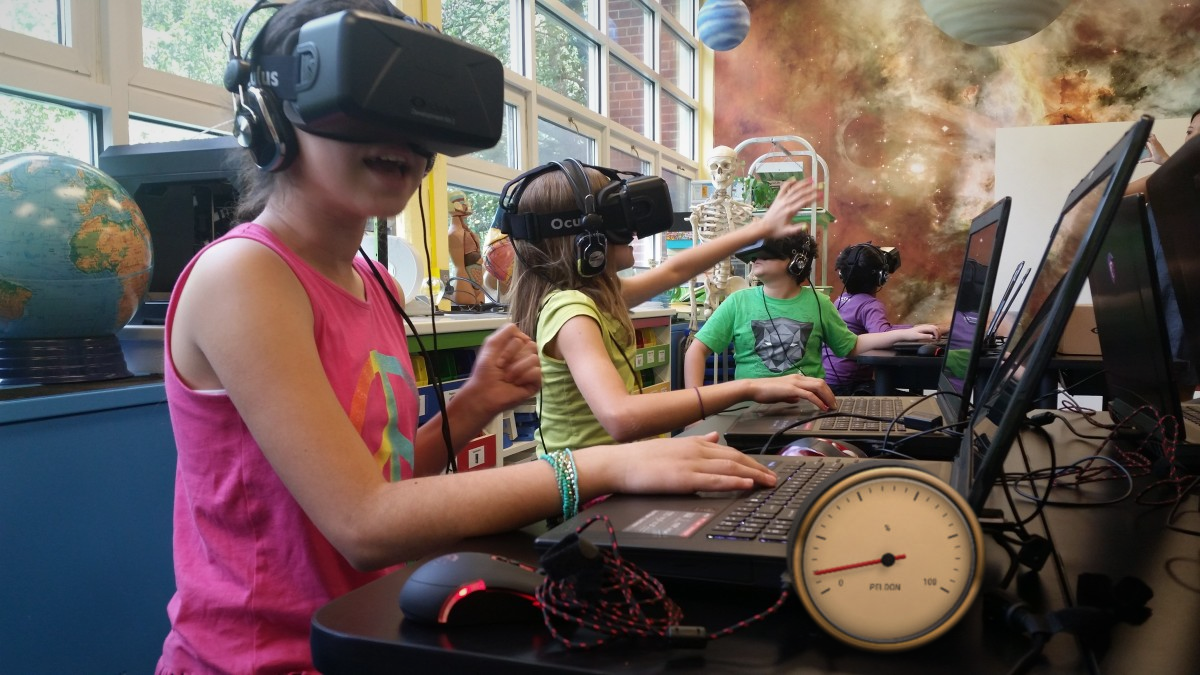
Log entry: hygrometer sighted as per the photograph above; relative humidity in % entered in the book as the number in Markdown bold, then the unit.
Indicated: **8** %
